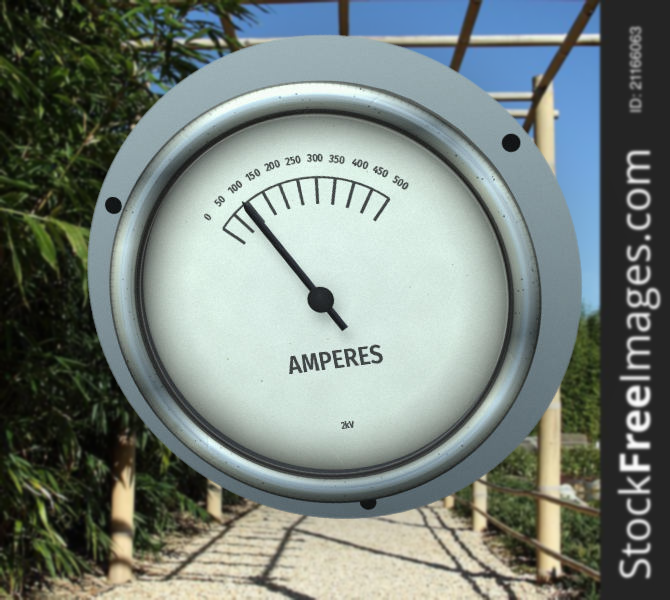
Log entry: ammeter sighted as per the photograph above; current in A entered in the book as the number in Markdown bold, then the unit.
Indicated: **100** A
